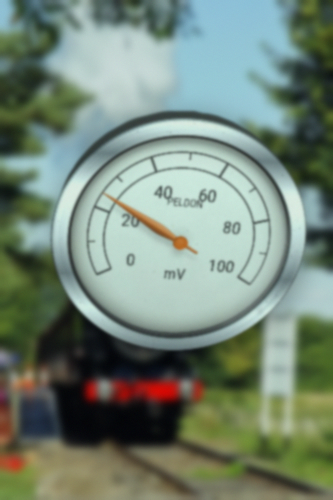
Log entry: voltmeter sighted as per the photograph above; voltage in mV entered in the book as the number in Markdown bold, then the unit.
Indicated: **25** mV
